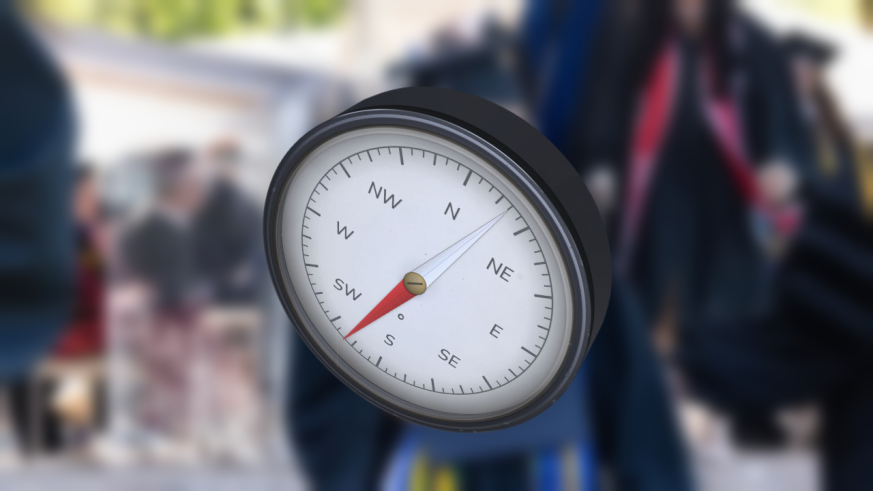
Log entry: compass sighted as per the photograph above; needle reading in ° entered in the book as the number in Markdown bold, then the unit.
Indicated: **200** °
